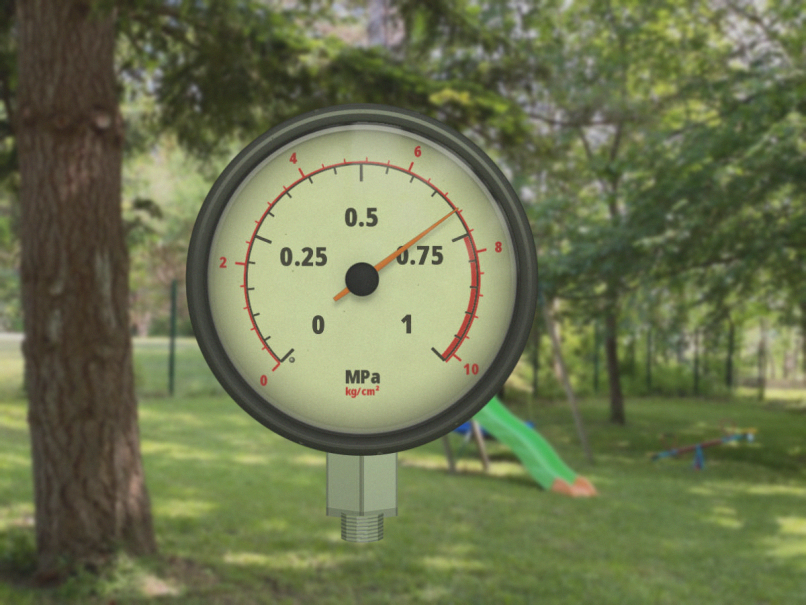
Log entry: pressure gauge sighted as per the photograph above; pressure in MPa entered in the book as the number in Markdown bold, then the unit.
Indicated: **0.7** MPa
